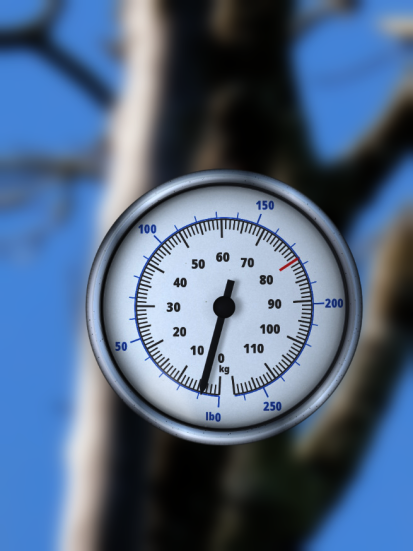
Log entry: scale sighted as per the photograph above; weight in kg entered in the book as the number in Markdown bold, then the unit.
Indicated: **4** kg
